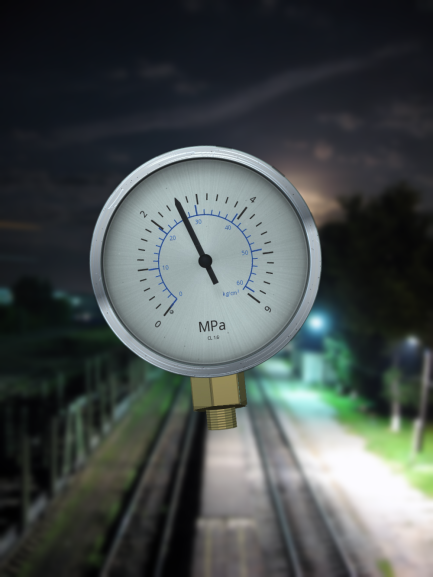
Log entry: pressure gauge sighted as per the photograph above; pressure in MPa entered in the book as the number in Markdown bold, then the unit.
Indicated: **2.6** MPa
